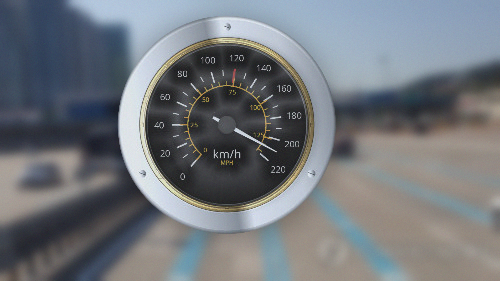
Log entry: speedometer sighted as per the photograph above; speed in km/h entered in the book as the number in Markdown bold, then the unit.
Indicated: **210** km/h
